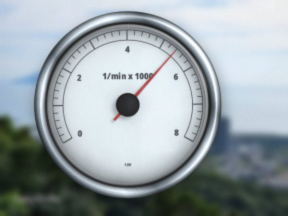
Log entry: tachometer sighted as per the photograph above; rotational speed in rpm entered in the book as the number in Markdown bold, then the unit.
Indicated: **5400** rpm
